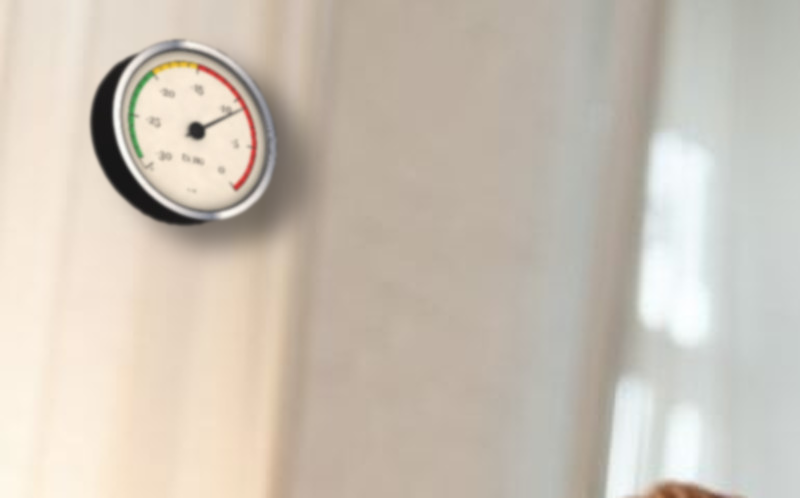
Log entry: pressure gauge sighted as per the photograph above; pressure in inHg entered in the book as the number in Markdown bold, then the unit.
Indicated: **-9** inHg
